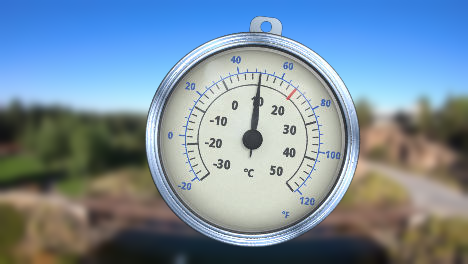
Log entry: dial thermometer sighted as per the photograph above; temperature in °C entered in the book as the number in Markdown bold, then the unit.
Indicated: **10** °C
